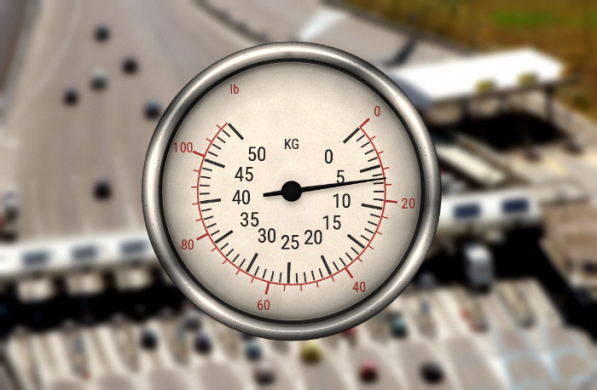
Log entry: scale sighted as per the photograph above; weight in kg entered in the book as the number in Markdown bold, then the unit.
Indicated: **6.5** kg
